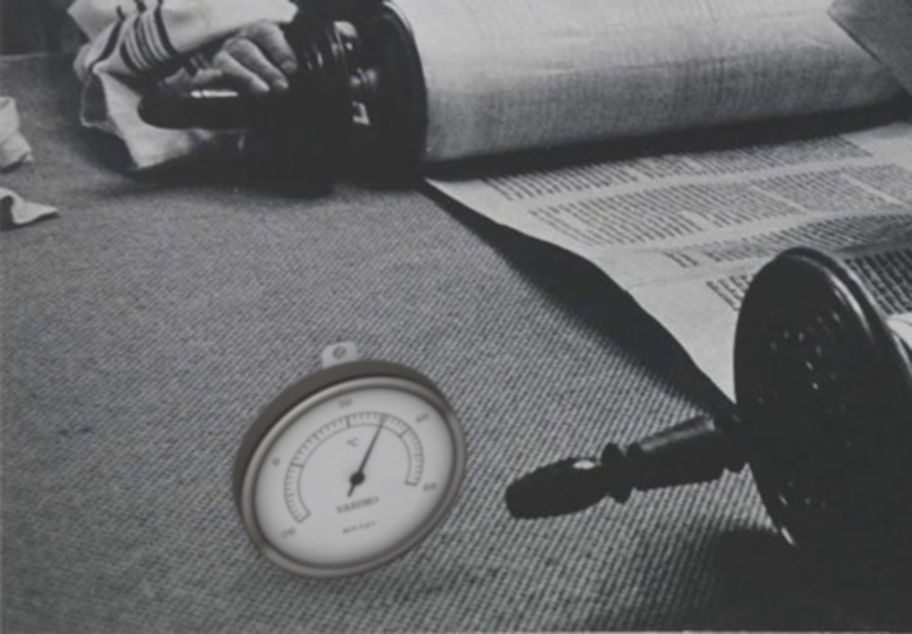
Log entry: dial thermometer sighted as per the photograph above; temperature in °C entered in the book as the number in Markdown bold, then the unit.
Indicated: **30** °C
